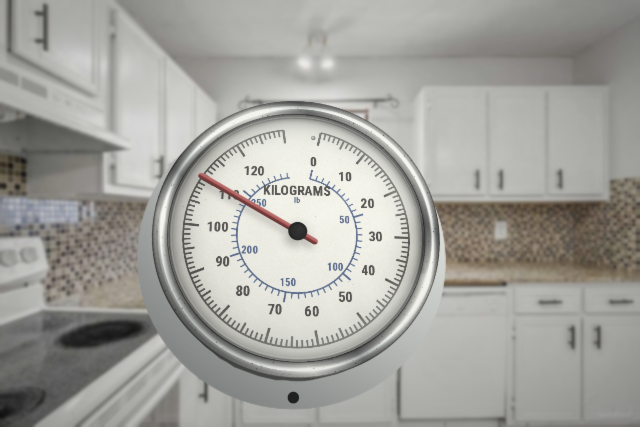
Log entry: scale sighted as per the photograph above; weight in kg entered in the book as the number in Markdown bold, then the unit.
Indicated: **110** kg
